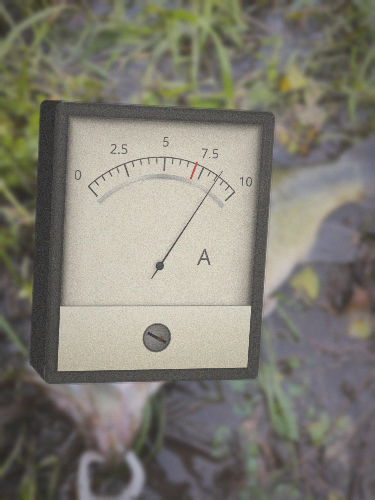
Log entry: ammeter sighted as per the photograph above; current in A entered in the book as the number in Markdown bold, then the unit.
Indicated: **8.5** A
